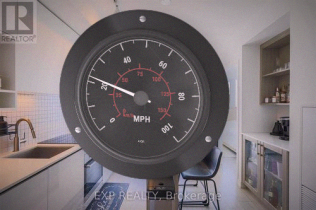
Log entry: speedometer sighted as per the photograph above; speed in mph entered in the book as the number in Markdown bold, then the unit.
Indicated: **22.5** mph
